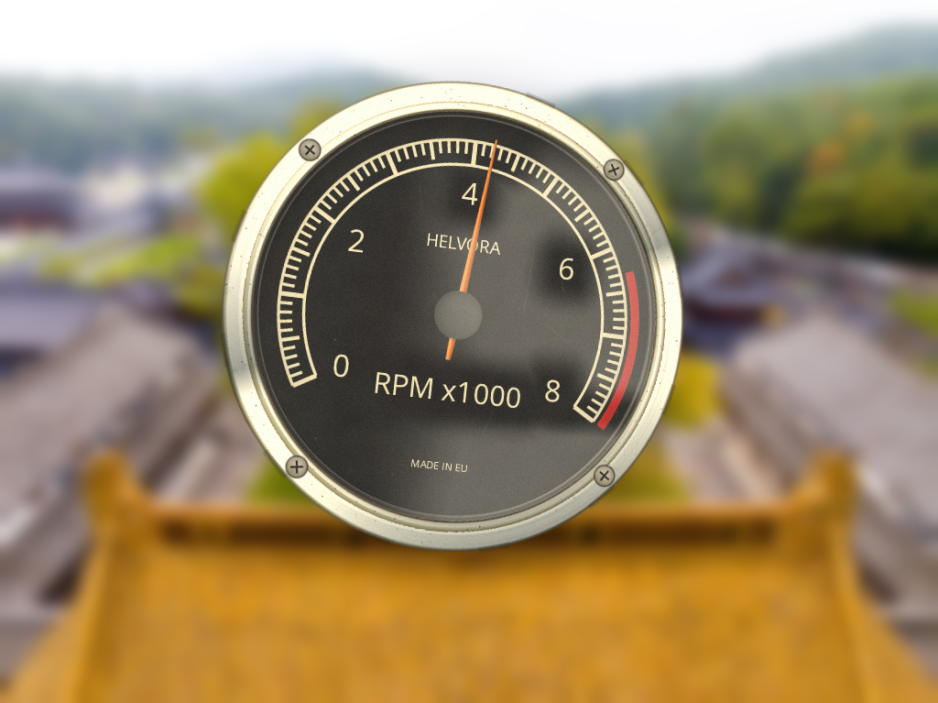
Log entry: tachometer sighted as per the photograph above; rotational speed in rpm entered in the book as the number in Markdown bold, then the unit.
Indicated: **4200** rpm
